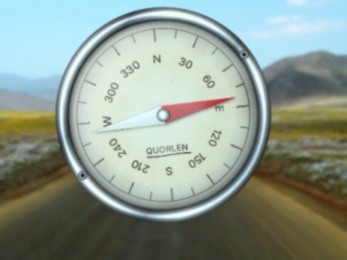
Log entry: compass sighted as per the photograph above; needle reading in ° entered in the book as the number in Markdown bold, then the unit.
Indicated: **82.5** °
